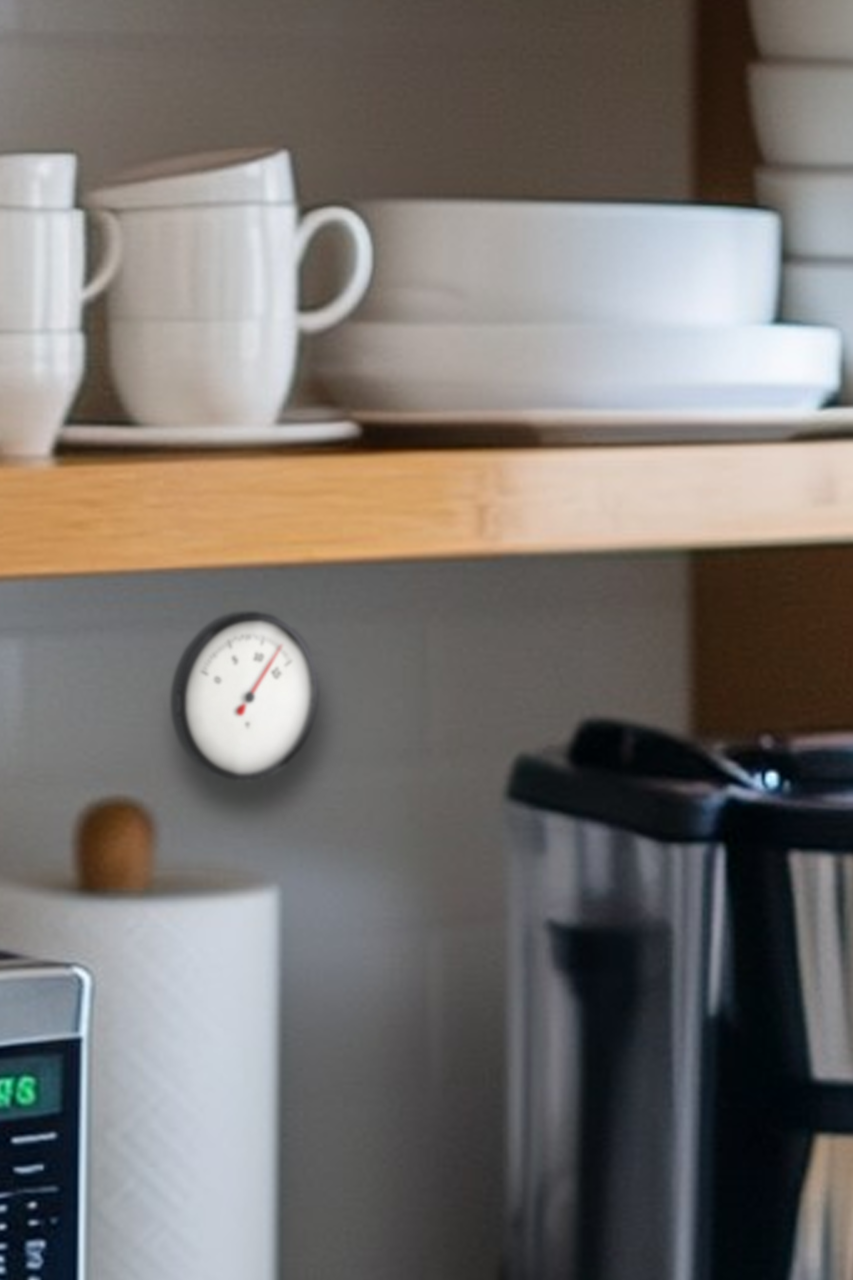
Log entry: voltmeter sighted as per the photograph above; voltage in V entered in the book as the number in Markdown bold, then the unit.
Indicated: **12.5** V
